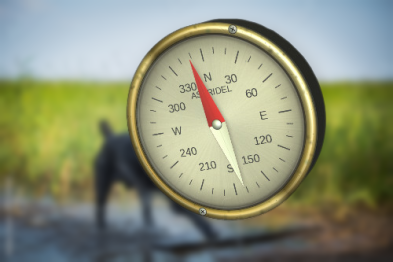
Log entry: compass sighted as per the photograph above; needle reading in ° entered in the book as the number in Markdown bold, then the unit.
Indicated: **350** °
